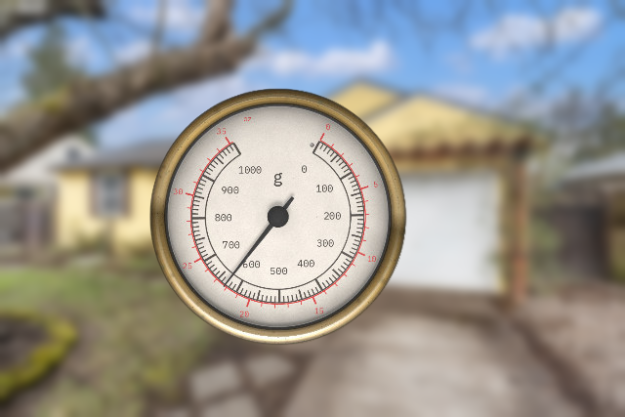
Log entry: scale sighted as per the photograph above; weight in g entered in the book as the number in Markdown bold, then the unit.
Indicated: **630** g
